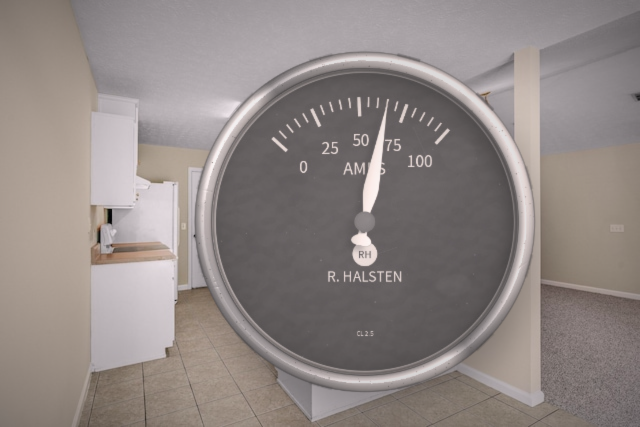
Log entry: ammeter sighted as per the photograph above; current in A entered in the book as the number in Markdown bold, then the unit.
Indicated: **65** A
